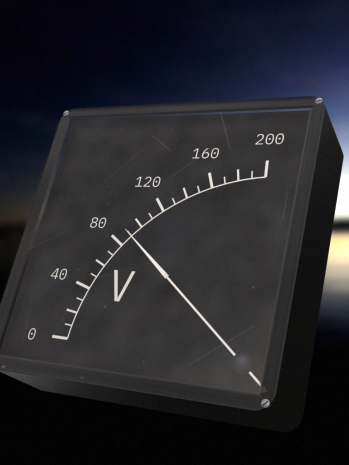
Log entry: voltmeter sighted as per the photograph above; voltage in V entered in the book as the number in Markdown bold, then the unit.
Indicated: **90** V
